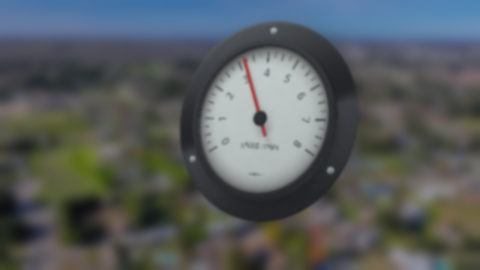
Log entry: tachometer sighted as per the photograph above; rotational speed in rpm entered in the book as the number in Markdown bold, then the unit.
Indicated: **3250** rpm
